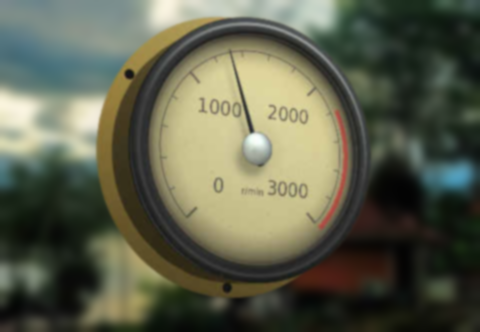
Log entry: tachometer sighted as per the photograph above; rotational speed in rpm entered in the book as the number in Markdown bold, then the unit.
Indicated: **1300** rpm
